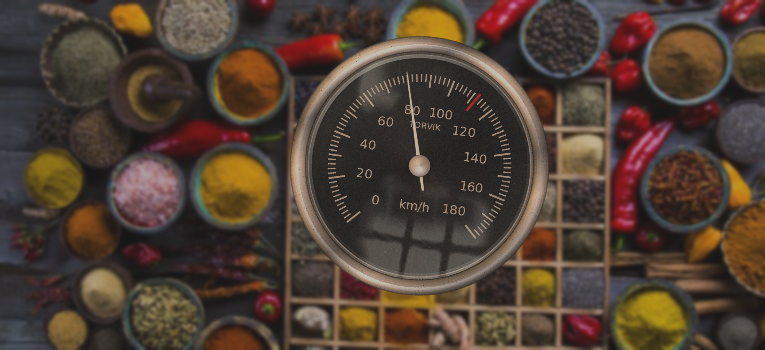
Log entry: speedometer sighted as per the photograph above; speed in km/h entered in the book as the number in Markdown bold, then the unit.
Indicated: **80** km/h
